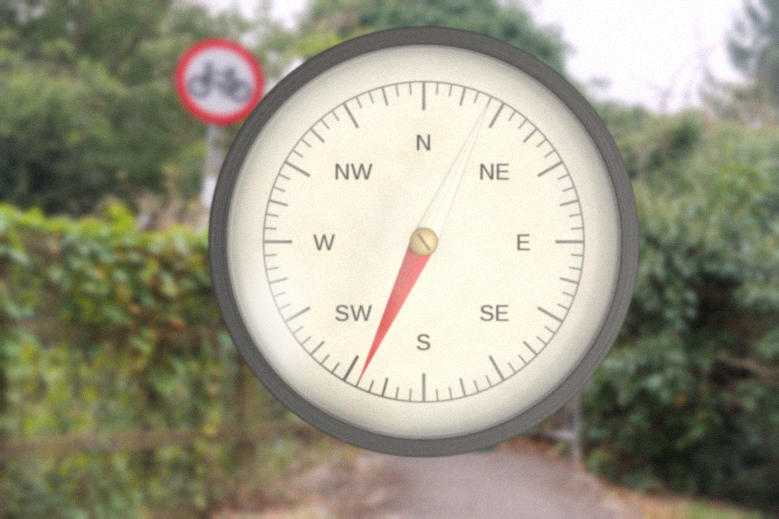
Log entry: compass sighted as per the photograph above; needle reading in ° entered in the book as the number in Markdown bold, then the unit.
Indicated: **205** °
